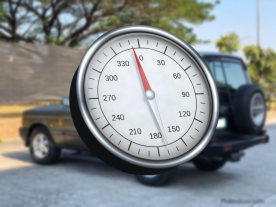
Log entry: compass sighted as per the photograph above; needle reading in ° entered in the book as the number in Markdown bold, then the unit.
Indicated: **350** °
